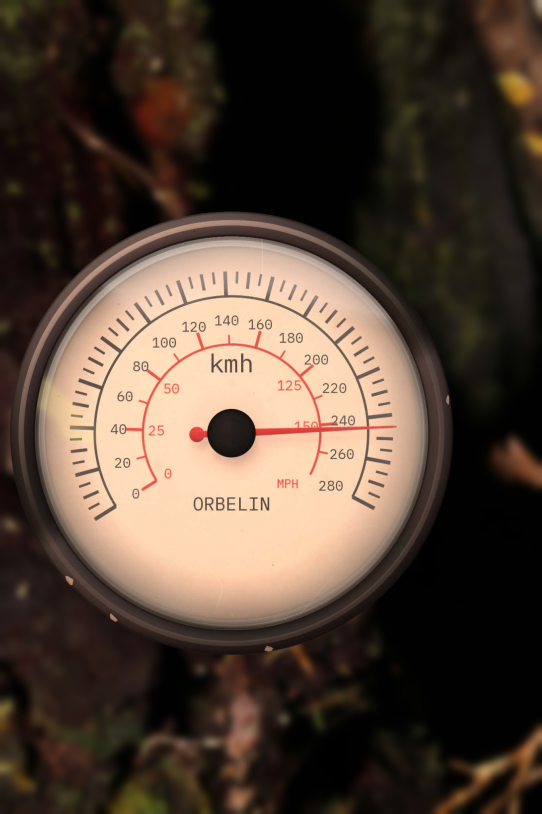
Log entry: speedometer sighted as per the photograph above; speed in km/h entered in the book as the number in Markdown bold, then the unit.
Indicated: **245** km/h
